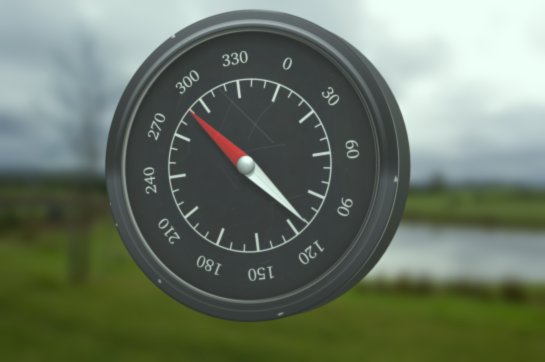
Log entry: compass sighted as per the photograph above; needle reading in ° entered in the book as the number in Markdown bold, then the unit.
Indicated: **290** °
